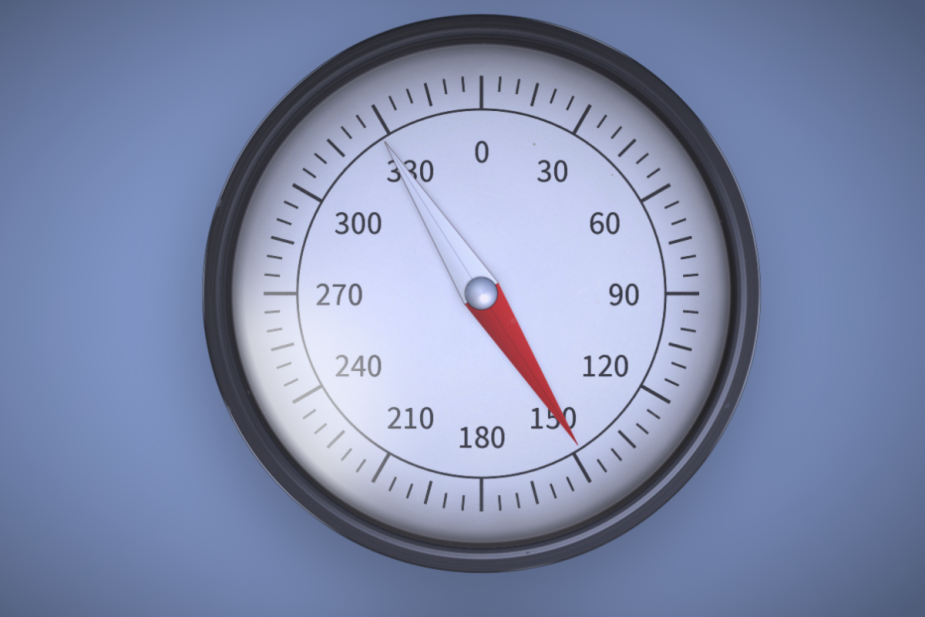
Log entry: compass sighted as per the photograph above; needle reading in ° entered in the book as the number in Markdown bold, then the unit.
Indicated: **147.5** °
